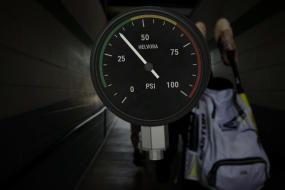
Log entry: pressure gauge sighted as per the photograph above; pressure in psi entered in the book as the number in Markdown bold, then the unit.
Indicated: **37.5** psi
